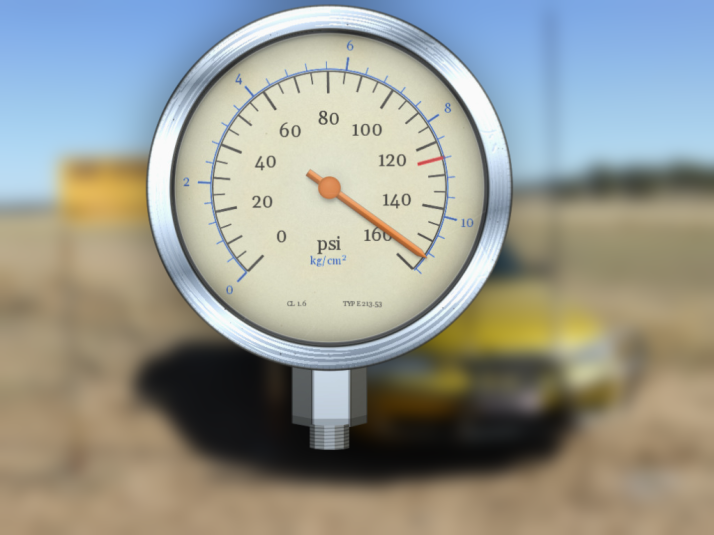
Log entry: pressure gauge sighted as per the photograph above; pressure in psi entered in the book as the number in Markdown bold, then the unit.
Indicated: **155** psi
